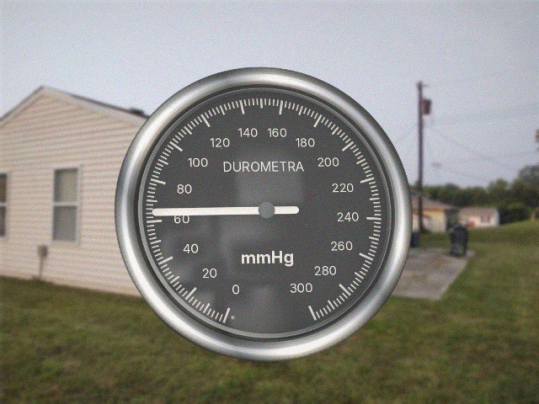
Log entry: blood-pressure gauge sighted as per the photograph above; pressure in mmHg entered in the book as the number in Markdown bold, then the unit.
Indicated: **64** mmHg
